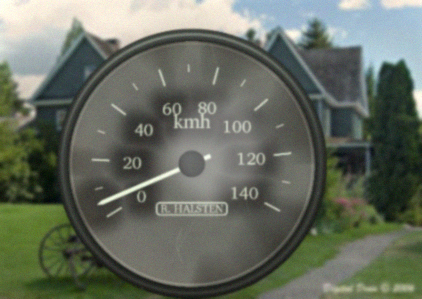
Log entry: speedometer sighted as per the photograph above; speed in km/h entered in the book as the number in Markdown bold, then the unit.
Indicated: **5** km/h
